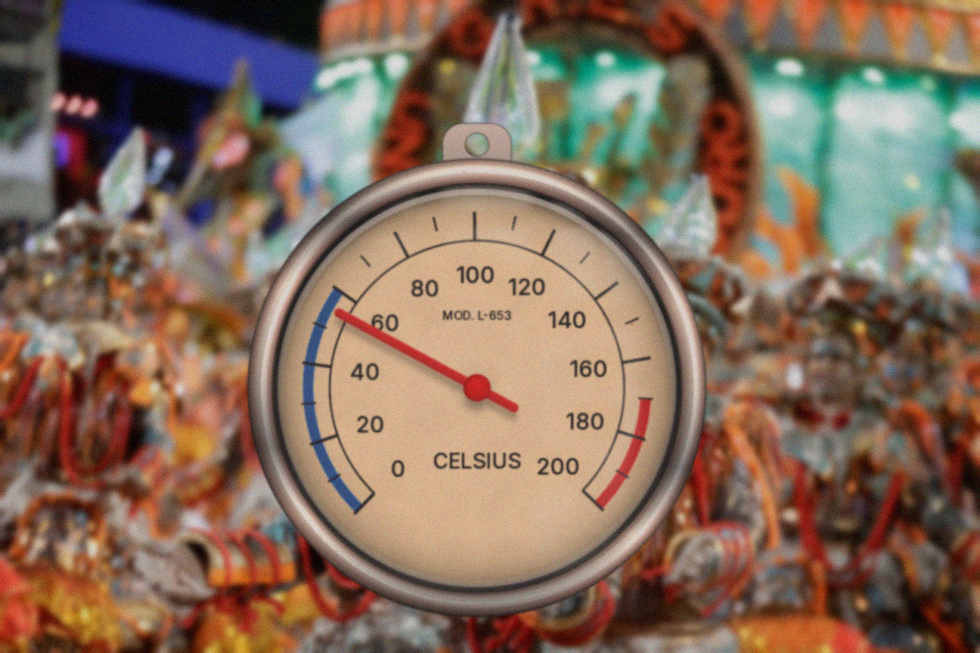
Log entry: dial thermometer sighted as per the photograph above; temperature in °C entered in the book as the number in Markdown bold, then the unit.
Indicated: **55** °C
